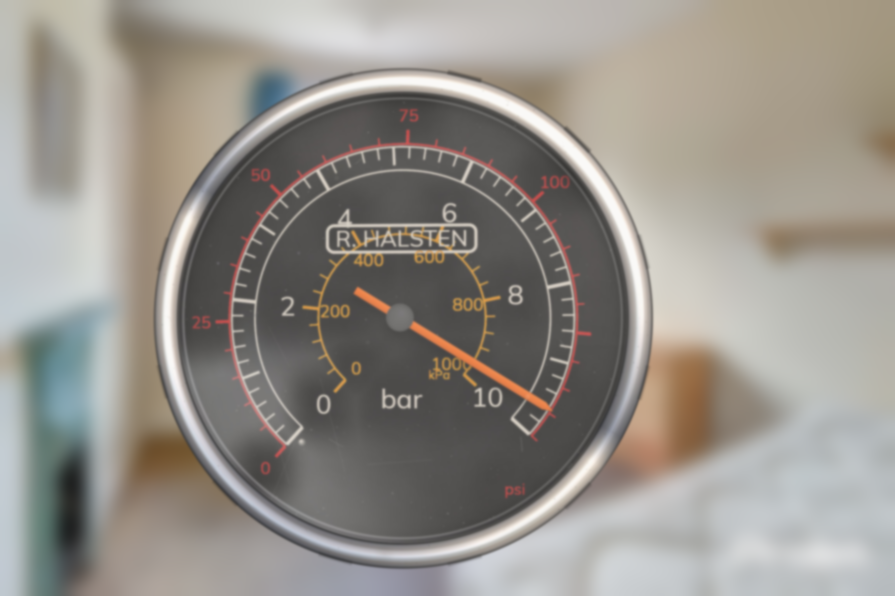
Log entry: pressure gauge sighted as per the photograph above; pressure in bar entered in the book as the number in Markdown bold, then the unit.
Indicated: **9.6** bar
